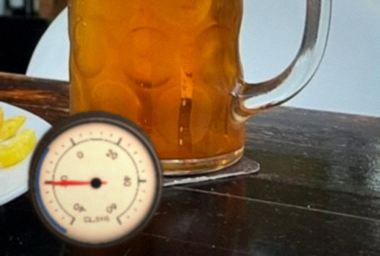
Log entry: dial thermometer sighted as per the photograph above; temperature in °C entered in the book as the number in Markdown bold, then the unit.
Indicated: **-20** °C
